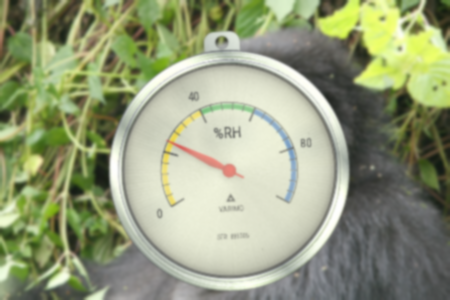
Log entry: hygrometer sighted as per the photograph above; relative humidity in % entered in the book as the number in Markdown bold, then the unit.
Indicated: **24** %
